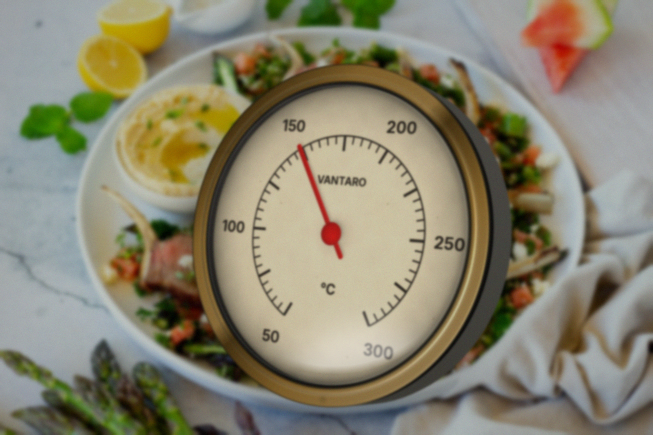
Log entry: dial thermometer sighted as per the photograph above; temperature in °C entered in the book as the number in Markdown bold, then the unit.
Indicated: **150** °C
